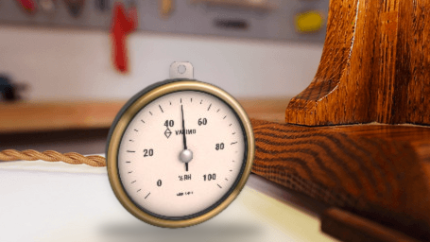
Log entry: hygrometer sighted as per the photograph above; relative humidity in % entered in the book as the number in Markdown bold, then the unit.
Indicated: **48** %
